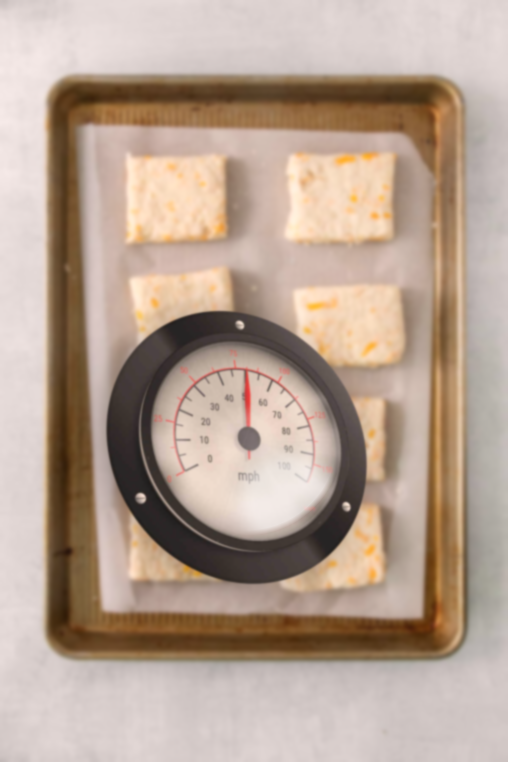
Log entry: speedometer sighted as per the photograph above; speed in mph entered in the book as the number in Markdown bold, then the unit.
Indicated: **50** mph
